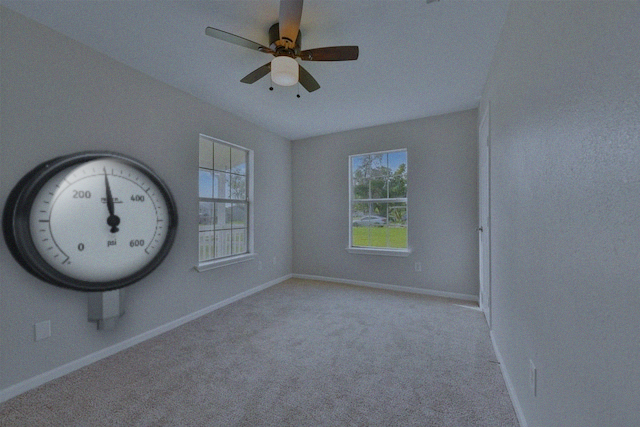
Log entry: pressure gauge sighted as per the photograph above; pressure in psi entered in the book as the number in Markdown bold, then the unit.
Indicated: **280** psi
